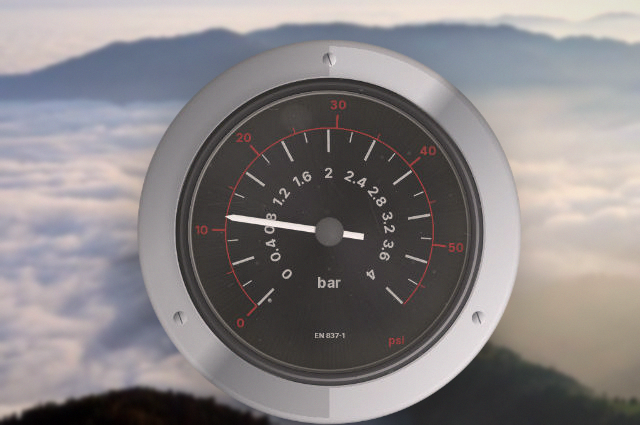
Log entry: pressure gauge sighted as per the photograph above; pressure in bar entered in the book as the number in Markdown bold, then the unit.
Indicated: **0.8** bar
